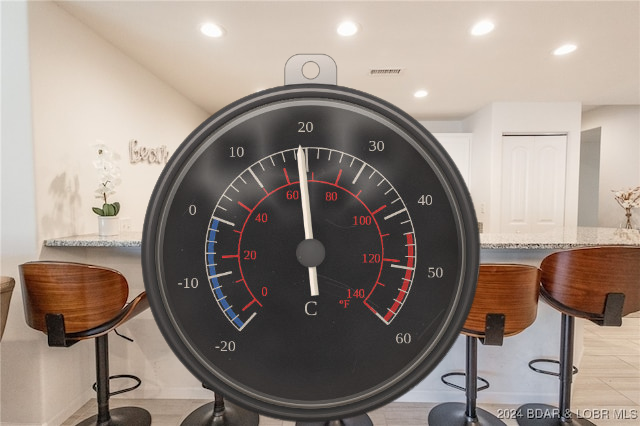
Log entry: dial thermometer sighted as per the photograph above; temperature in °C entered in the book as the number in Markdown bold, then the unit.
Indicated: **19** °C
